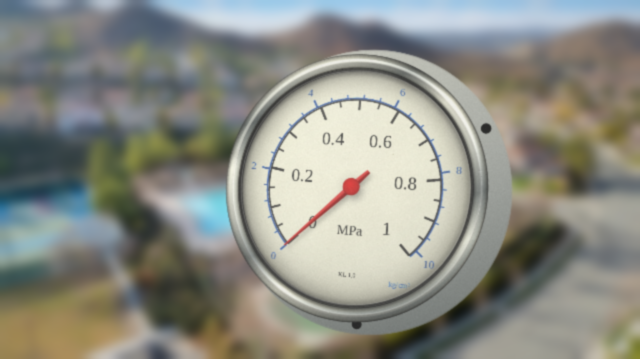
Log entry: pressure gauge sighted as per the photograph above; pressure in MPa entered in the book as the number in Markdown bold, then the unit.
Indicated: **0** MPa
